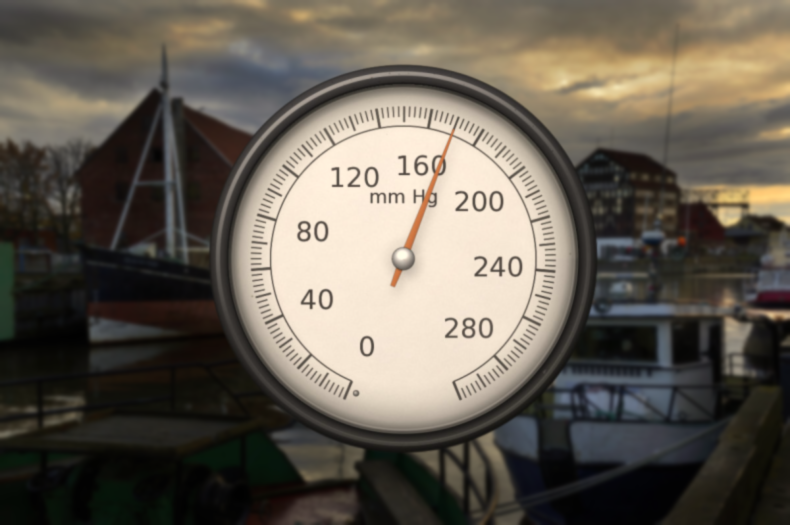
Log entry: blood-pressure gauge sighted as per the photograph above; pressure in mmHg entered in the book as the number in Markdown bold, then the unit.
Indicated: **170** mmHg
